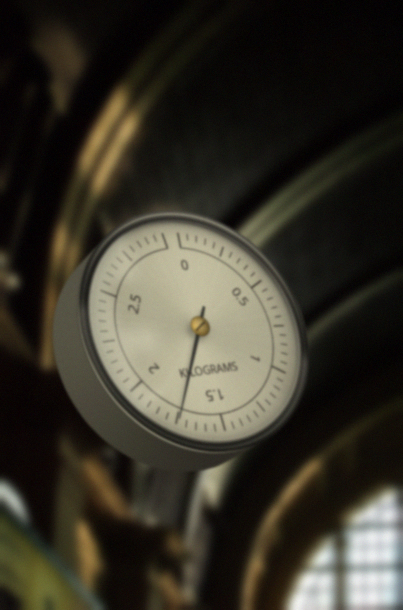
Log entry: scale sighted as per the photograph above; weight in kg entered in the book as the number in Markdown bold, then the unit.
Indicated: **1.75** kg
